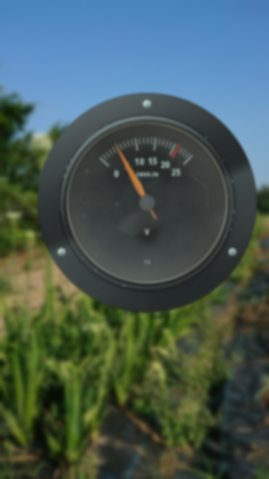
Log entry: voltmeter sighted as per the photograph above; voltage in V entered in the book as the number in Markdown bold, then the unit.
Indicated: **5** V
